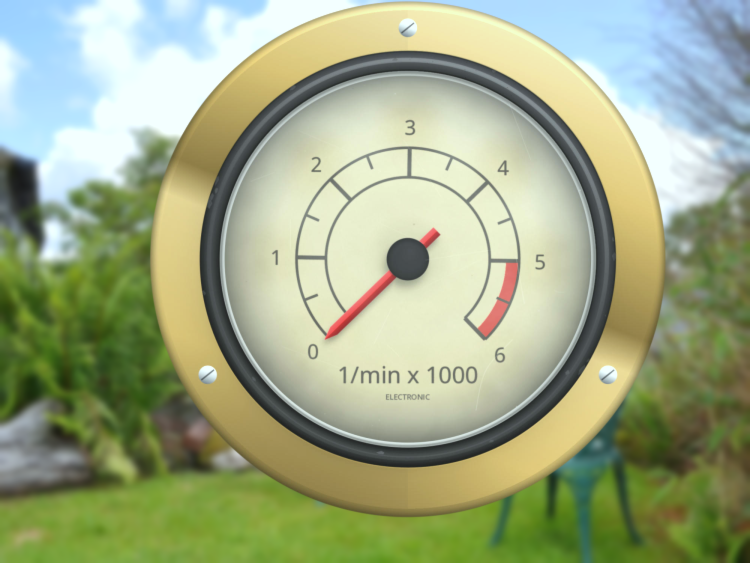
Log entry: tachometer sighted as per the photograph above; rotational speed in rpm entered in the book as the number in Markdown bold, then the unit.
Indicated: **0** rpm
